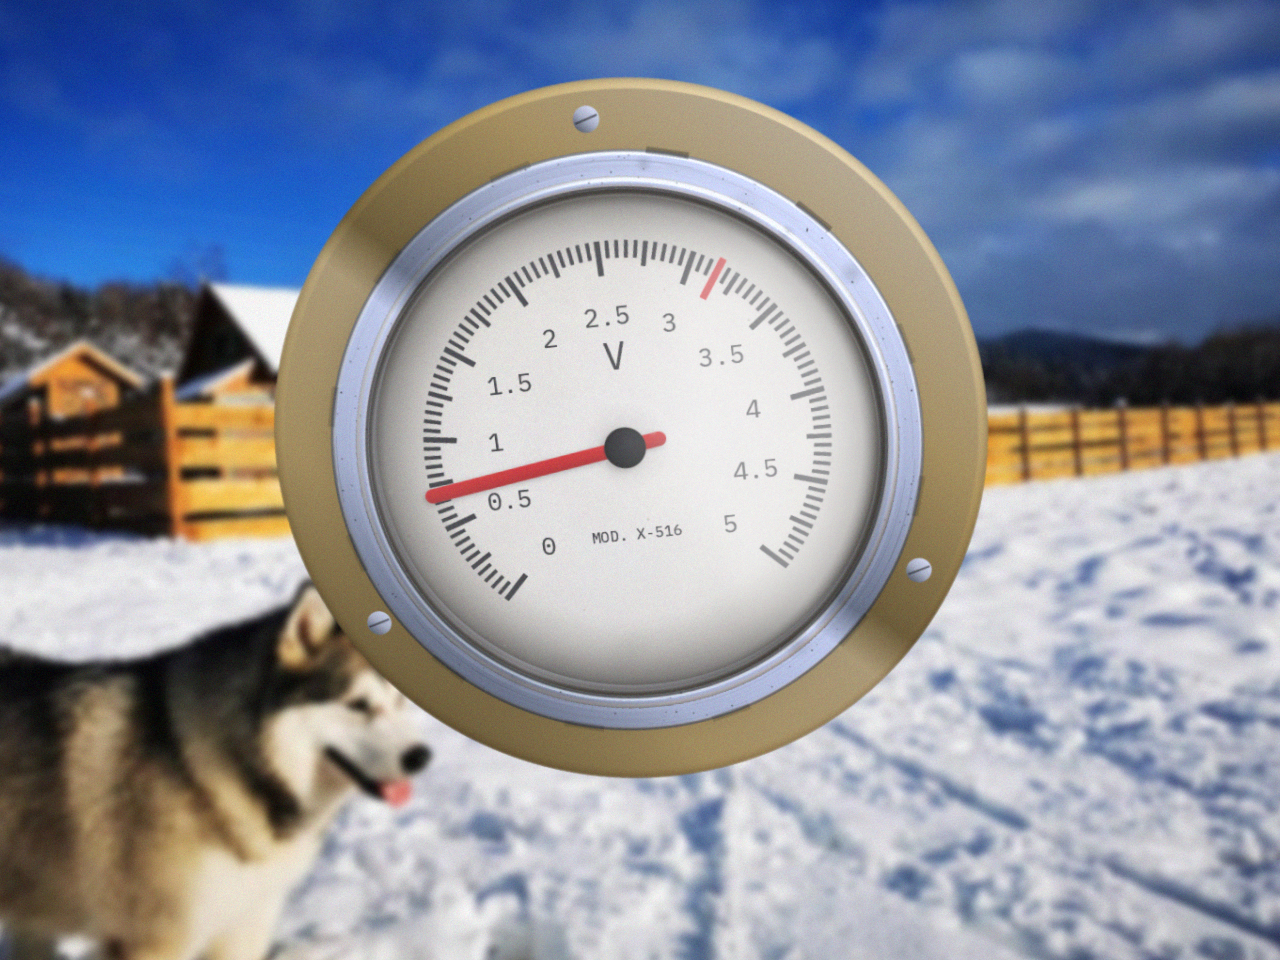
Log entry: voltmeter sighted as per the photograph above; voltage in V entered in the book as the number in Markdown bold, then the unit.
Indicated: **0.7** V
